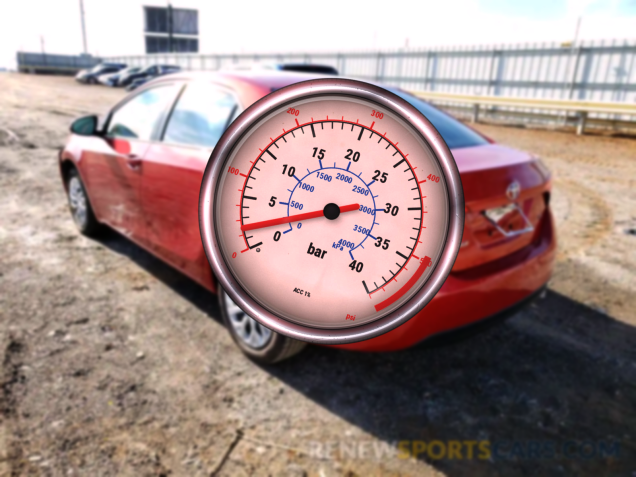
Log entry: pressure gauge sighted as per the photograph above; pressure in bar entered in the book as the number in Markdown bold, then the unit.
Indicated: **2** bar
